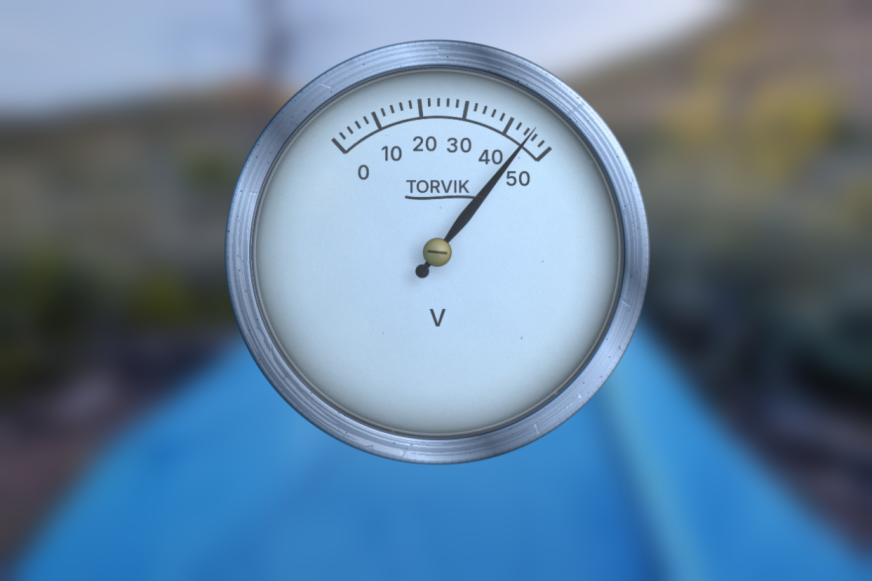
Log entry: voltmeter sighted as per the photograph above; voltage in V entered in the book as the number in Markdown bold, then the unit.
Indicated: **45** V
